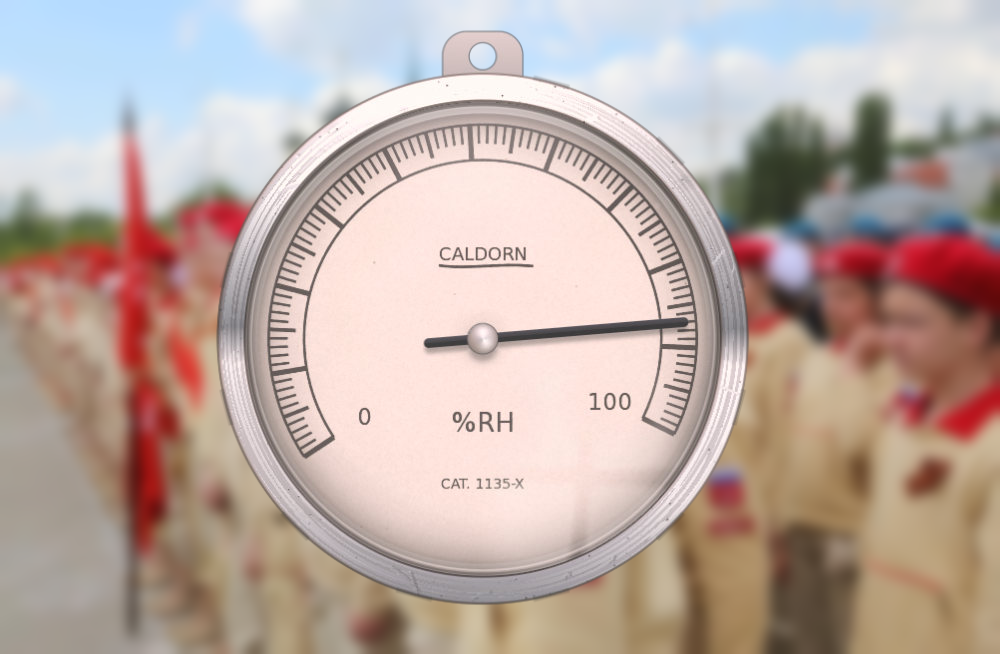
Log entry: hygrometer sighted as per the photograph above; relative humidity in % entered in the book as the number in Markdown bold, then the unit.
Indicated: **87** %
